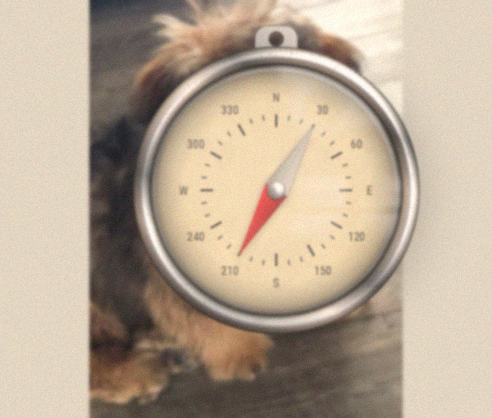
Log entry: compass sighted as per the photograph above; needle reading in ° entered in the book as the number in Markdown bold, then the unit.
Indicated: **210** °
